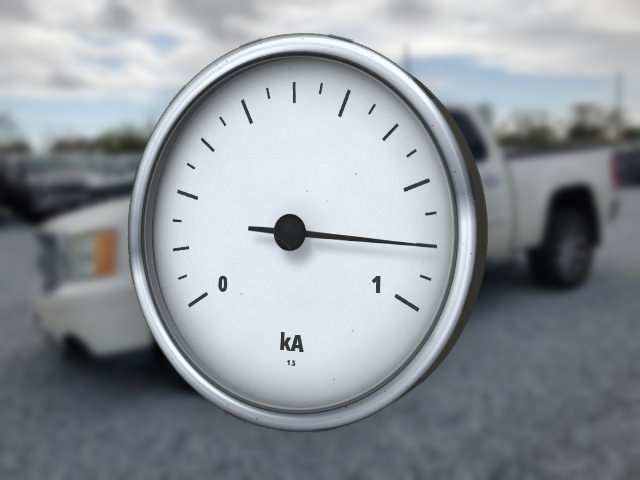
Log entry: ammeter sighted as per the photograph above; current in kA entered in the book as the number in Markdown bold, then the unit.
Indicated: **0.9** kA
